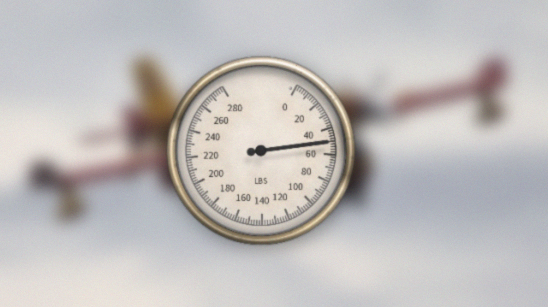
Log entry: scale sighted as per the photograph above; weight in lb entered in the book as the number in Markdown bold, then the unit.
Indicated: **50** lb
